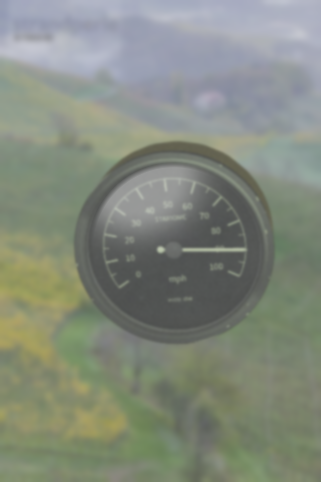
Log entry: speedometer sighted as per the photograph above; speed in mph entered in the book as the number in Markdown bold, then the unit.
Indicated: **90** mph
